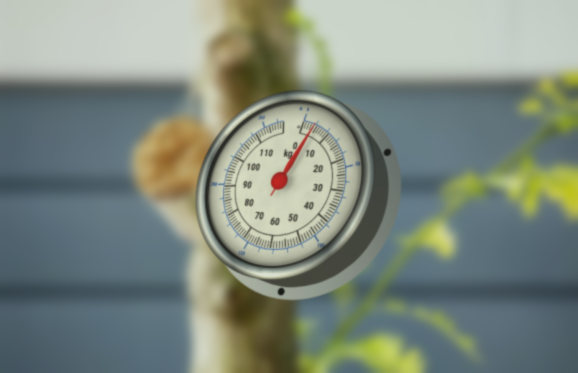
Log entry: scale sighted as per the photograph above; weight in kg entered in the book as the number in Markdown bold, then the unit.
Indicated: **5** kg
